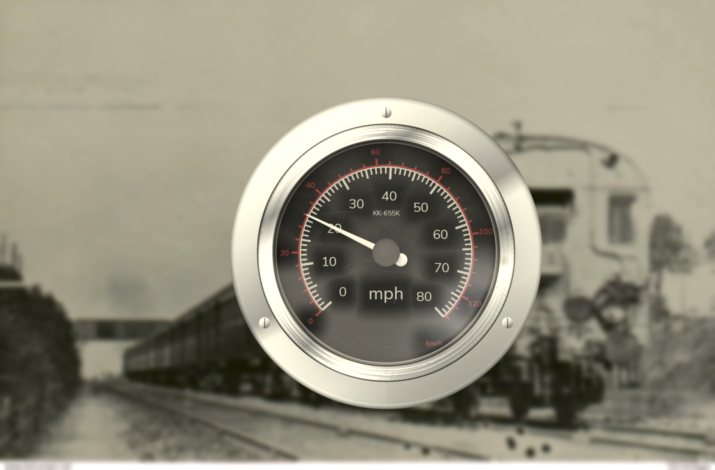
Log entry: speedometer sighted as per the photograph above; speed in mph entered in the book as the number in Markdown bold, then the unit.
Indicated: **20** mph
